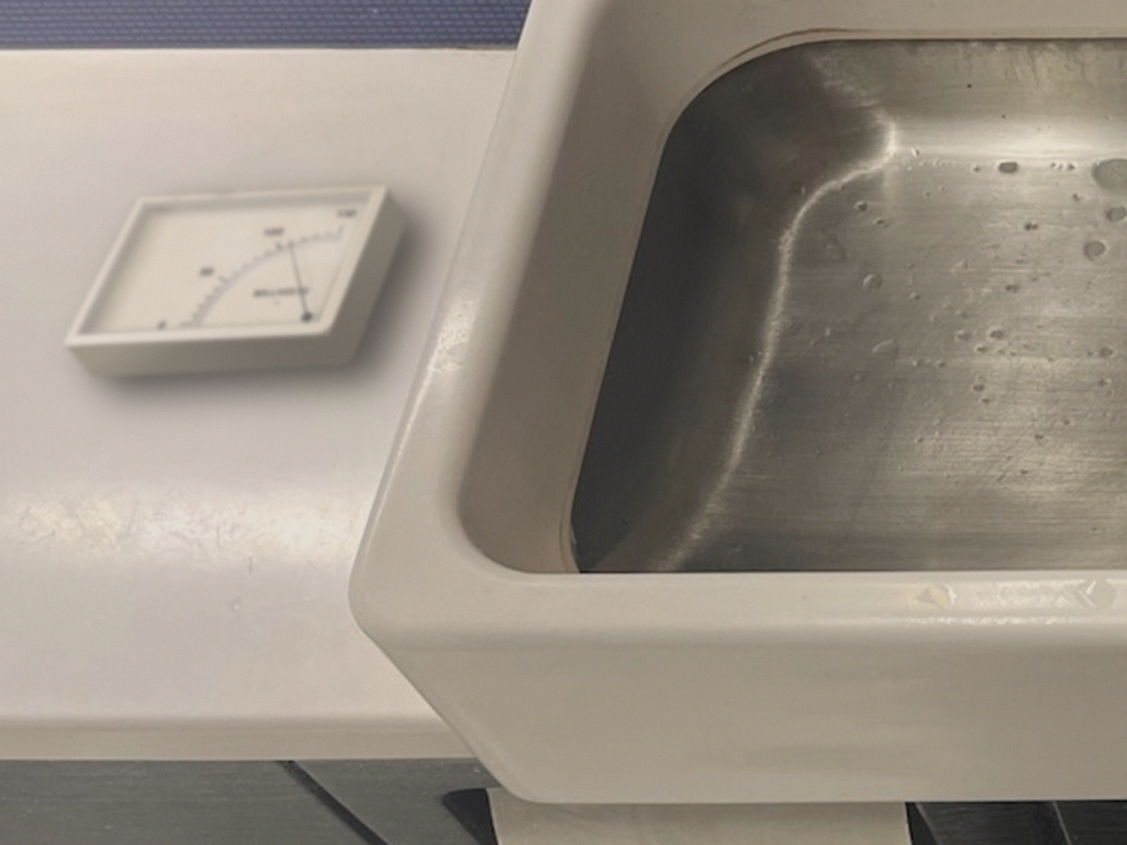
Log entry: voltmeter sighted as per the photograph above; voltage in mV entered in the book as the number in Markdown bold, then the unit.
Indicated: **110** mV
